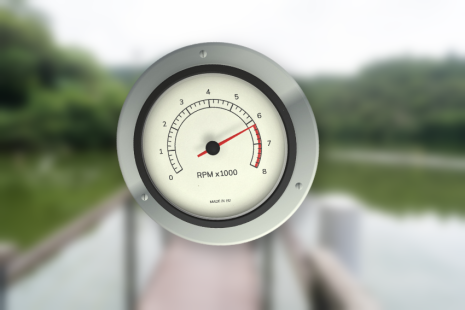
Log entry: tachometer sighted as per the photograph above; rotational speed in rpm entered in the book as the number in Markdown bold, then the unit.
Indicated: **6200** rpm
